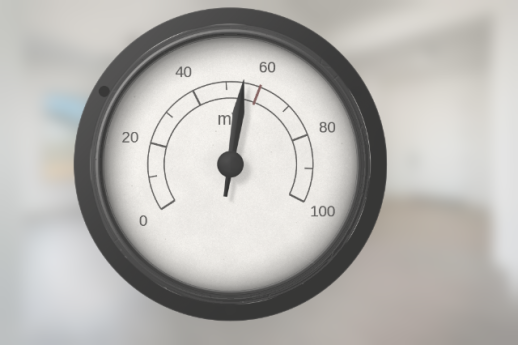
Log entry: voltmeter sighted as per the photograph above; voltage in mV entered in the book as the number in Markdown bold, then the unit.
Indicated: **55** mV
